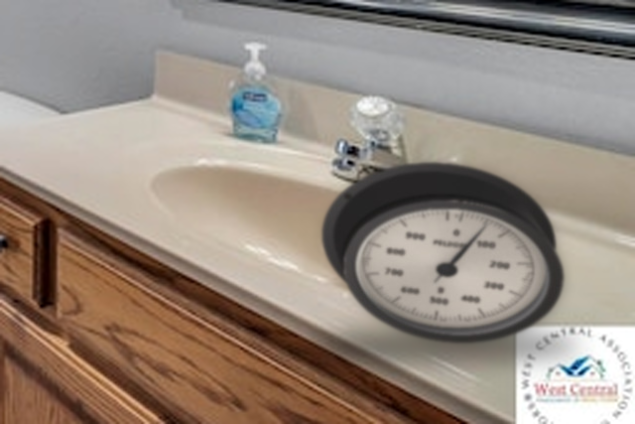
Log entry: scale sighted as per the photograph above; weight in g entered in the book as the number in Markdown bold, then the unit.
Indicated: **50** g
